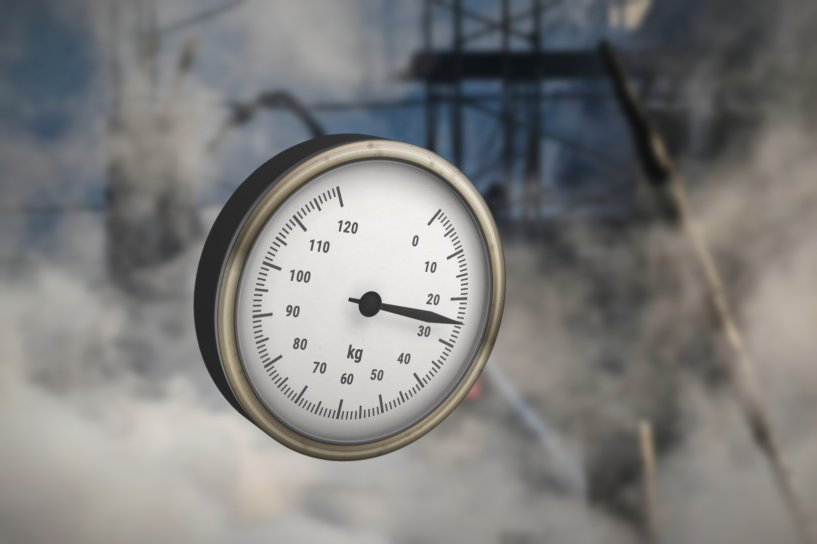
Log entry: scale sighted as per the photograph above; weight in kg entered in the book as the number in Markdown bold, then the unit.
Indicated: **25** kg
